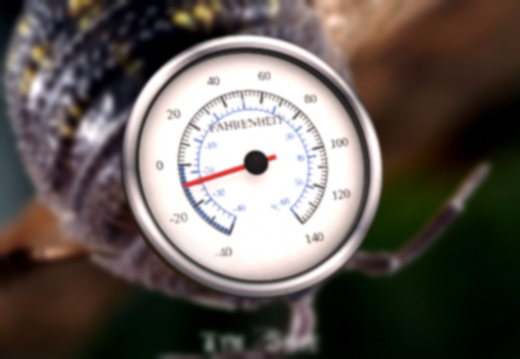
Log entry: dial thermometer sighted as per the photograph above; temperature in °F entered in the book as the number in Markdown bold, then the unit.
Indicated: **-10** °F
